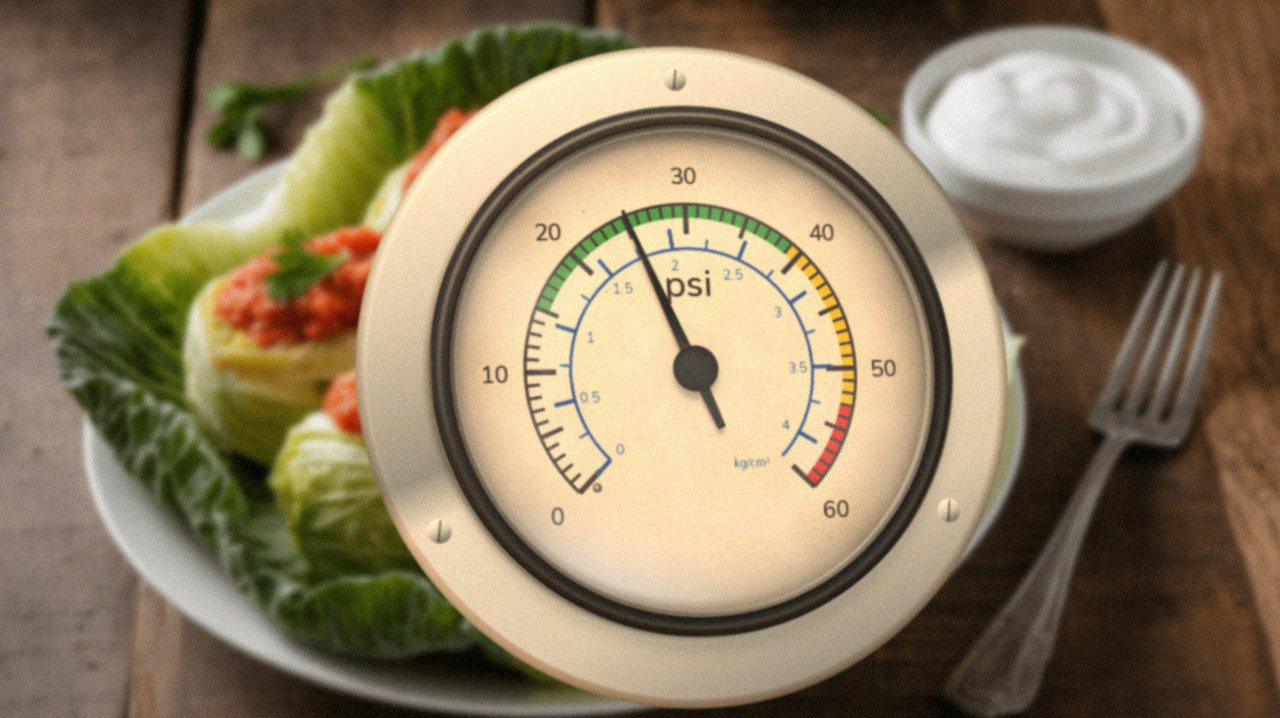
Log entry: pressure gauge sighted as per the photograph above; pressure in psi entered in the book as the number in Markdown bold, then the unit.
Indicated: **25** psi
